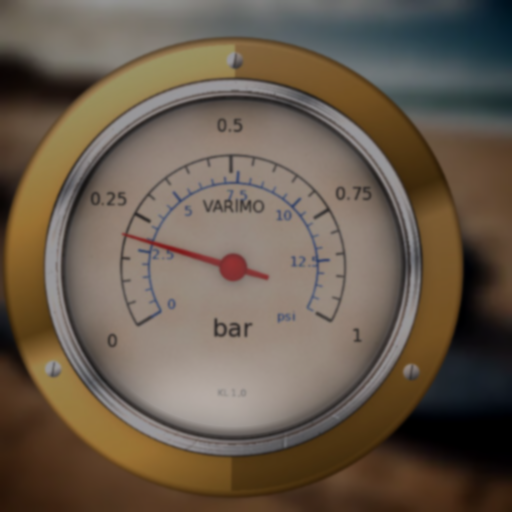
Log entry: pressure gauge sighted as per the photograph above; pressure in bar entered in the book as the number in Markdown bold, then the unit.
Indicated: **0.2** bar
